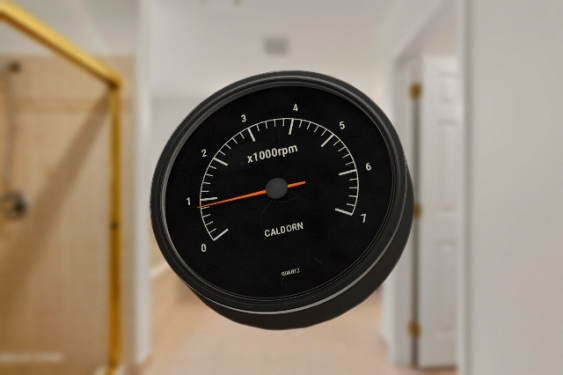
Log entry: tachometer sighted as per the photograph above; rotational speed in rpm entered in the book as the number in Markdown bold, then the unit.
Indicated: **800** rpm
